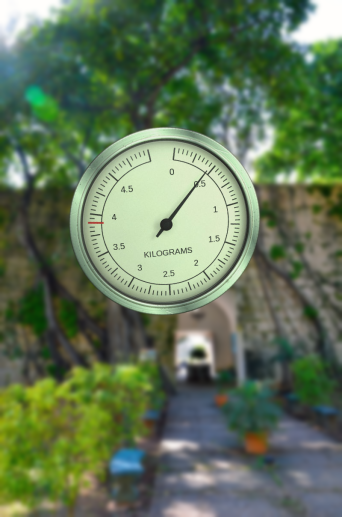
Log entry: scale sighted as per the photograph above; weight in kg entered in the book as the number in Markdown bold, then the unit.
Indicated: **0.45** kg
